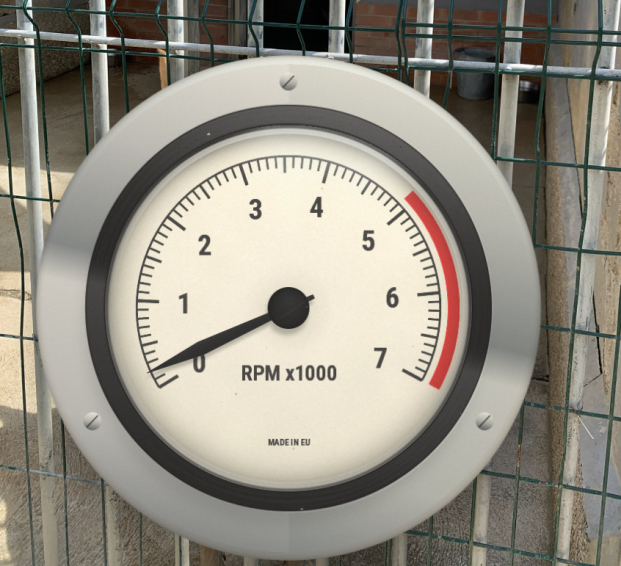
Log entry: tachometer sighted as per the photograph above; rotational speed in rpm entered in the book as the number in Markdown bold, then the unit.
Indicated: **200** rpm
